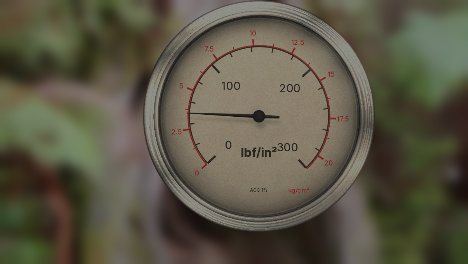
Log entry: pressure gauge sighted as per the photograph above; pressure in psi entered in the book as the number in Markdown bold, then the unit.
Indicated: **50** psi
